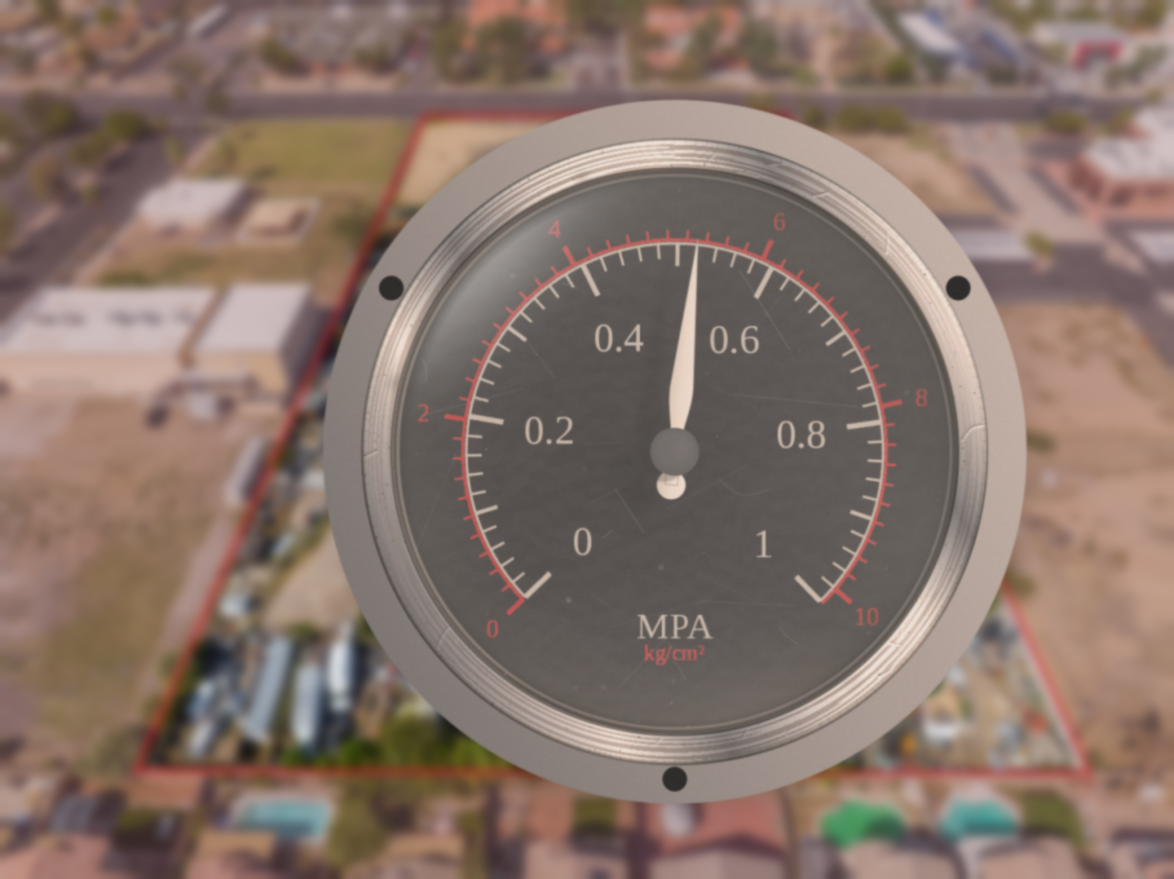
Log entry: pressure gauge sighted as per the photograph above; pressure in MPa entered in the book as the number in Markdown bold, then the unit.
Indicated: **0.52** MPa
